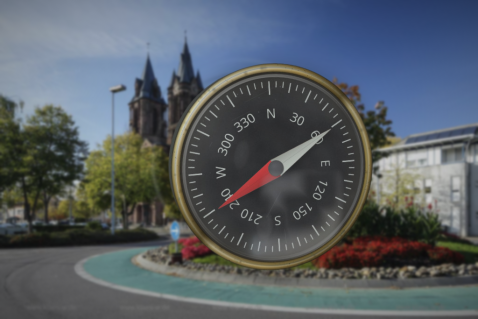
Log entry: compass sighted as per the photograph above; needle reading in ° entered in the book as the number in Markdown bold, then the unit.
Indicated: **240** °
